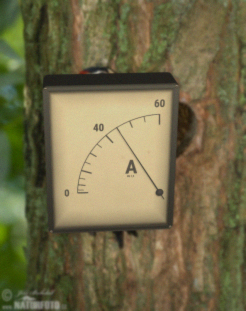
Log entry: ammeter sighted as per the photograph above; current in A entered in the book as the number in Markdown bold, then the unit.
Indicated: **45** A
